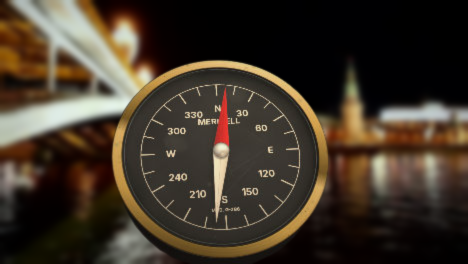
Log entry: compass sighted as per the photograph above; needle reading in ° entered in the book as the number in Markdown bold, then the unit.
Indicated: **7.5** °
